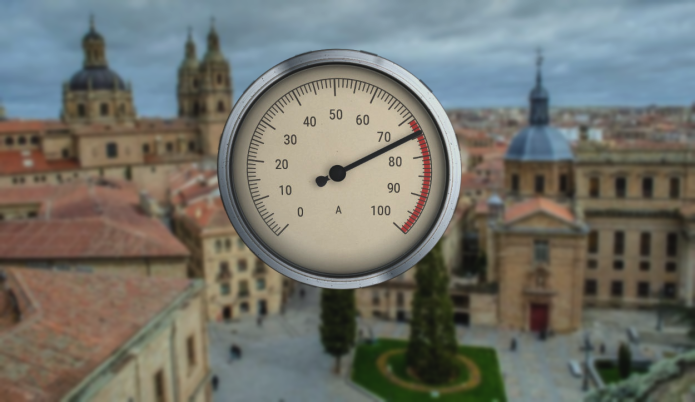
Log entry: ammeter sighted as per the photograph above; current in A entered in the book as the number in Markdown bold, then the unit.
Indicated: **74** A
